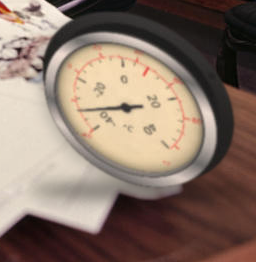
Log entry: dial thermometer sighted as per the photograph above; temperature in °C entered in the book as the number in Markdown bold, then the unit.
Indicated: **-32** °C
